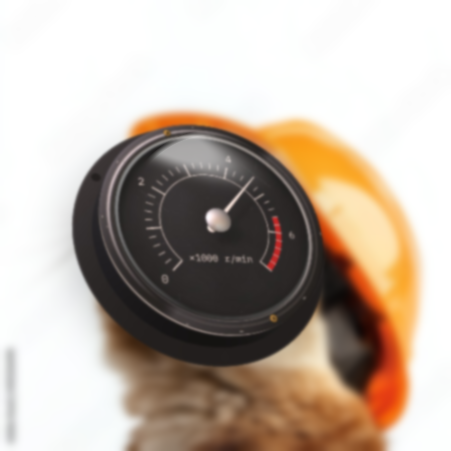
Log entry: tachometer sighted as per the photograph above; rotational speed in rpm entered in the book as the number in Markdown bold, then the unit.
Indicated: **4600** rpm
